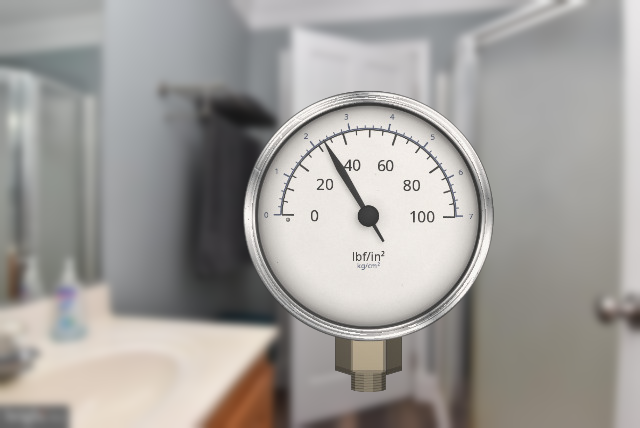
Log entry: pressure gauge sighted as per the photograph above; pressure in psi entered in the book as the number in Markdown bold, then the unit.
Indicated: **32.5** psi
